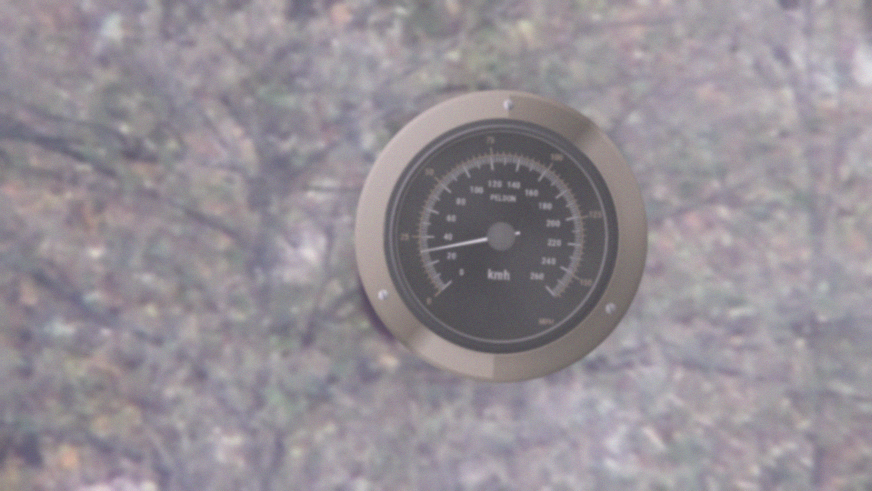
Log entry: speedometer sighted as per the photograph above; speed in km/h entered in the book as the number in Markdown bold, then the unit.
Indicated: **30** km/h
